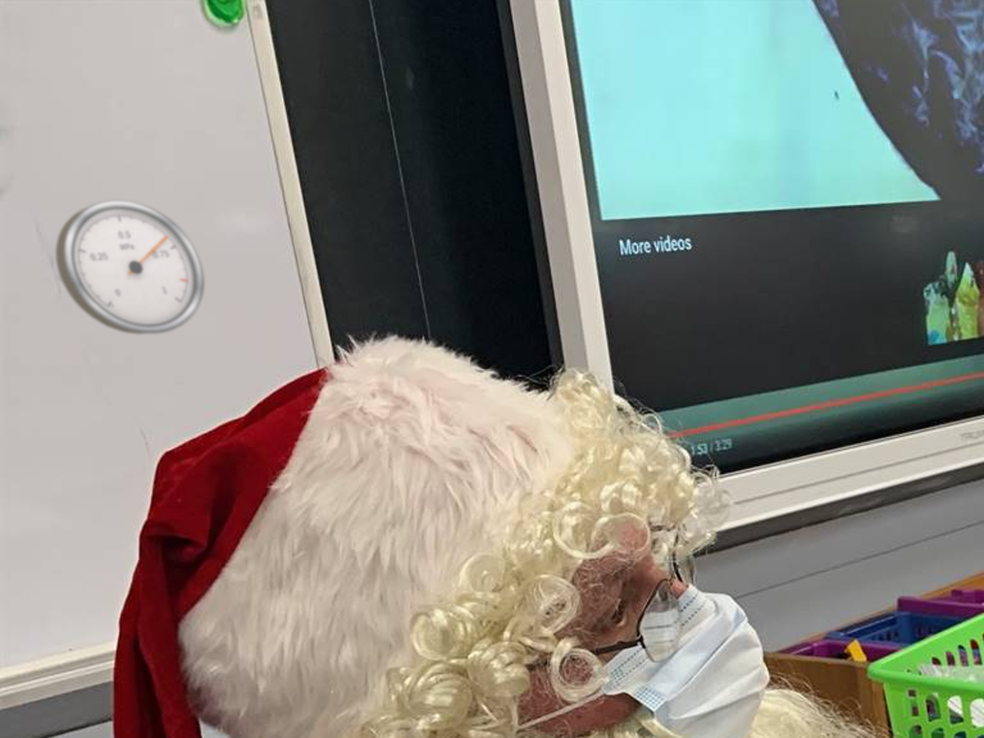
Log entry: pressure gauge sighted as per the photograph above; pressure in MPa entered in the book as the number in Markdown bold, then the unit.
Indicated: **0.7** MPa
